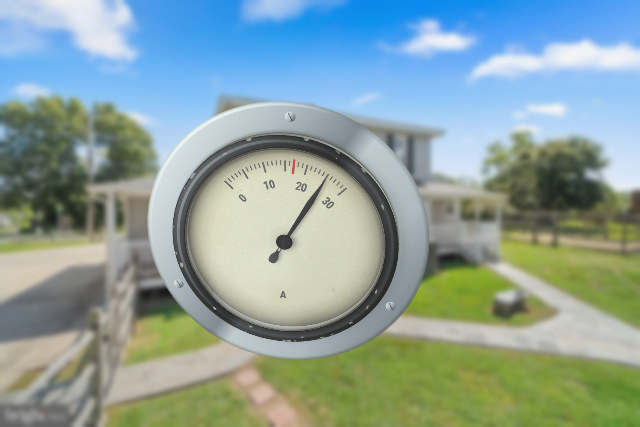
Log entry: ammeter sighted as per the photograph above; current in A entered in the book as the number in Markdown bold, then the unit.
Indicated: **25** A
